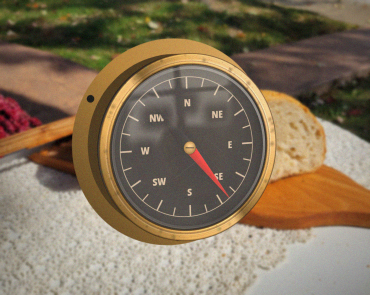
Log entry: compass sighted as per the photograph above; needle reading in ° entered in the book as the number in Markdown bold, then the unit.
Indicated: **142.5** °
